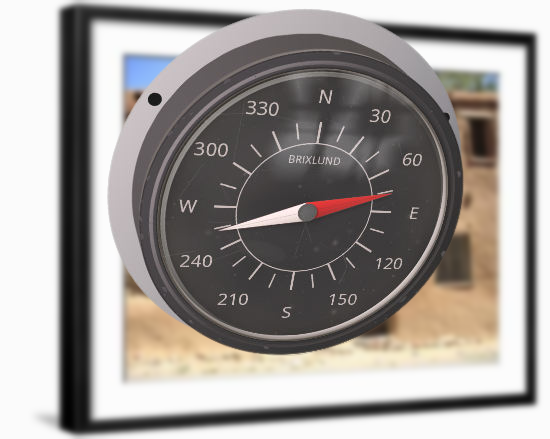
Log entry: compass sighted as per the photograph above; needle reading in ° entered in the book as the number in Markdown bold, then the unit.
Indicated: **75** °
